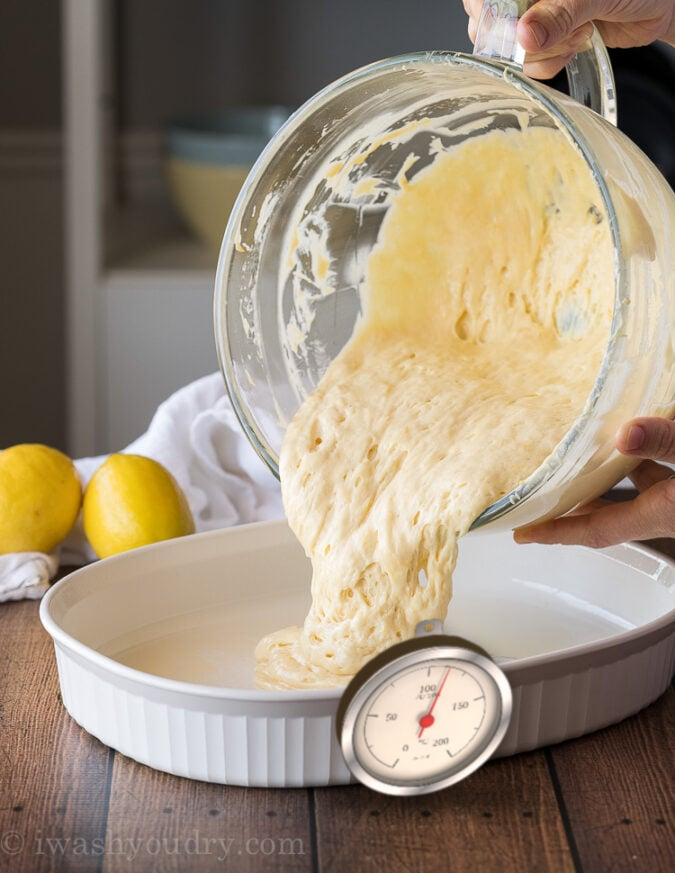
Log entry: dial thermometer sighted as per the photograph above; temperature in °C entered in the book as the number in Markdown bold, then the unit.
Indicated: **112.5** °C
